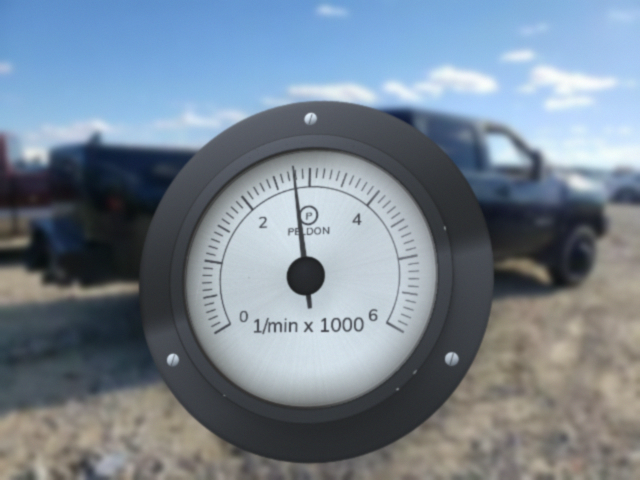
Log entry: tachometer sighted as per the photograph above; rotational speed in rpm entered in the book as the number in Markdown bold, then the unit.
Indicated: **2800** rpm
